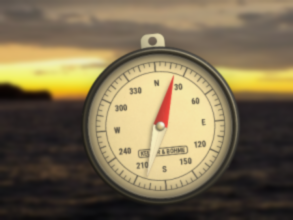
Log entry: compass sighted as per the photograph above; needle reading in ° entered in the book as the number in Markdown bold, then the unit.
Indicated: **20** °
